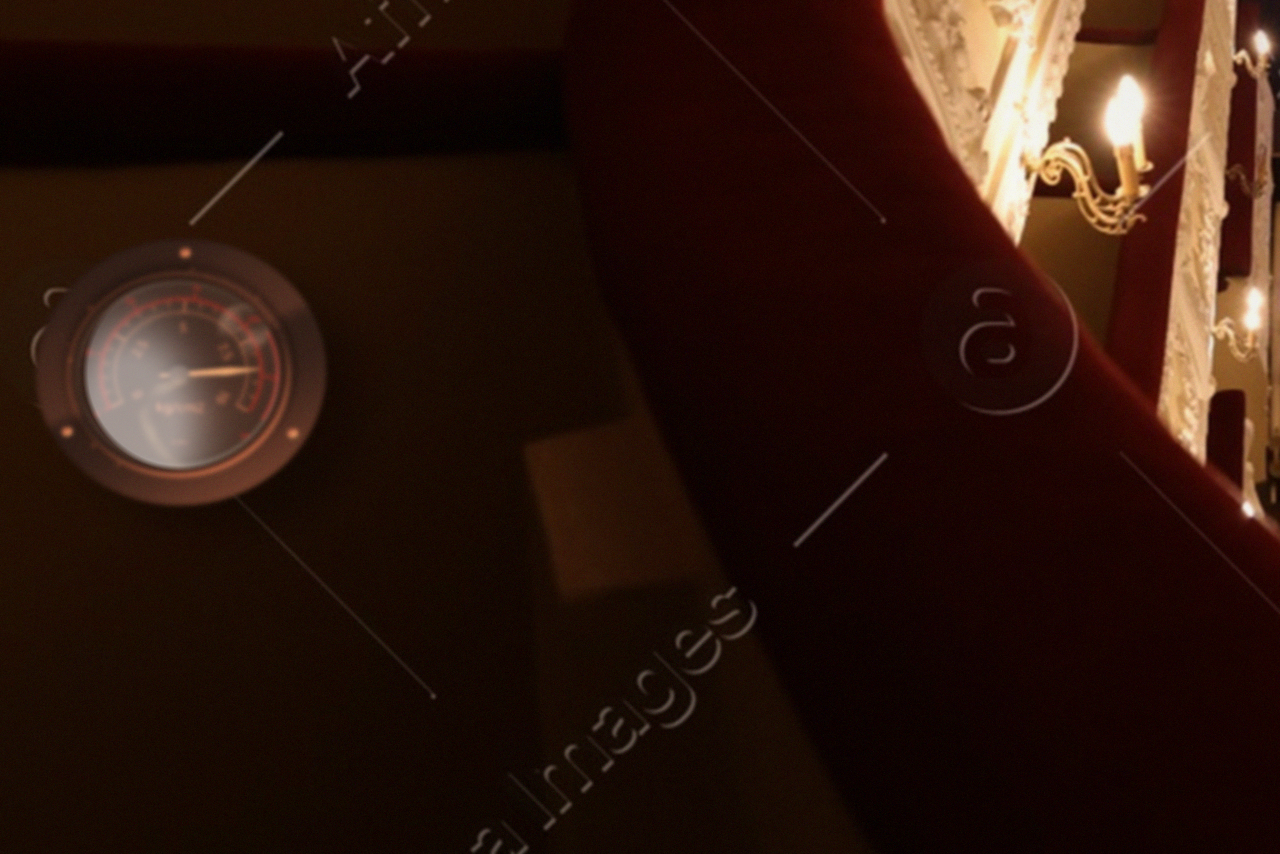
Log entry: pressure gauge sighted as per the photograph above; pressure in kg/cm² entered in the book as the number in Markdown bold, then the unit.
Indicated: **8.5** kg/cm²
